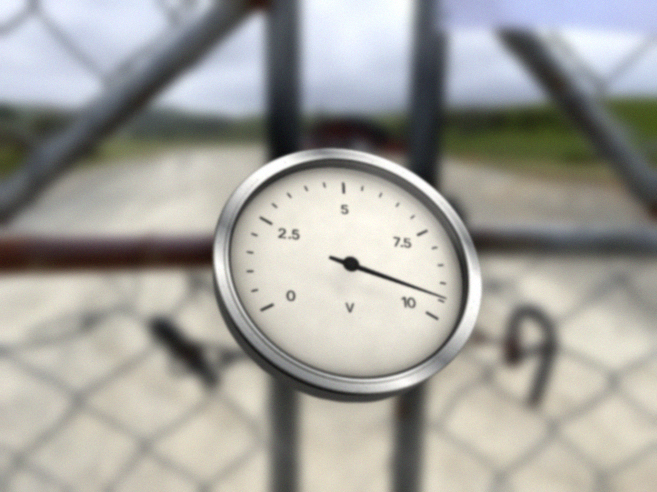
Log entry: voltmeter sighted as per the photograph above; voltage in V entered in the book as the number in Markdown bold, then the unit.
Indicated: **9.5** V
